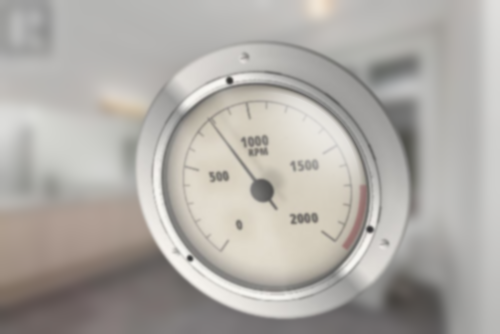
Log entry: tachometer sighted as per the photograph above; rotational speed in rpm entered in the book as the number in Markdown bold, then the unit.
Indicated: **800** rpm
